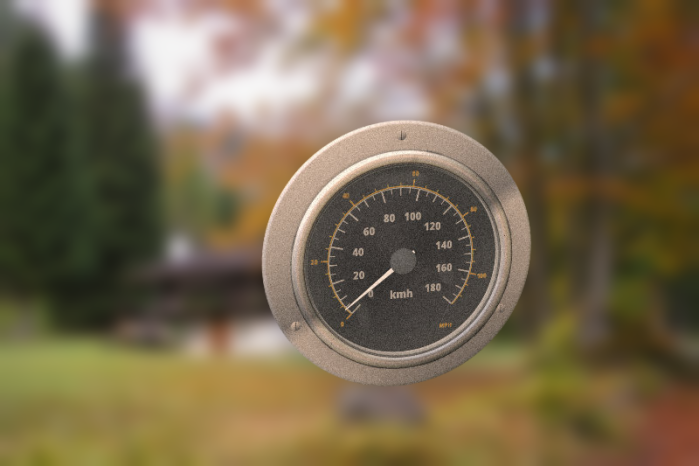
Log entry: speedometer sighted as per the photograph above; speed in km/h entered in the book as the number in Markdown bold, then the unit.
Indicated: **5** km/h
